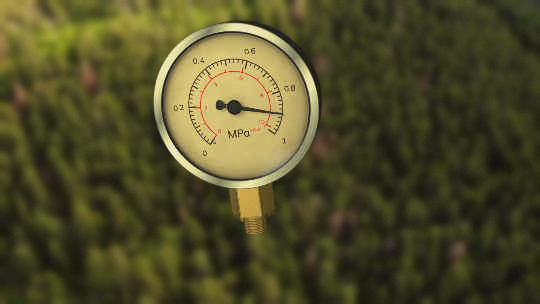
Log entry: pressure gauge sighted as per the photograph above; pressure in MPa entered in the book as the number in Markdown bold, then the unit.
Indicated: **0.9** MPa
